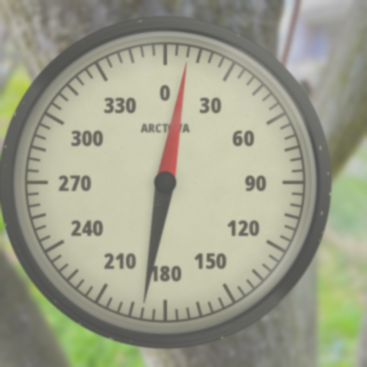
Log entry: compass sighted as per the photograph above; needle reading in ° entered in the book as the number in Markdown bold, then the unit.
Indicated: **10** °
